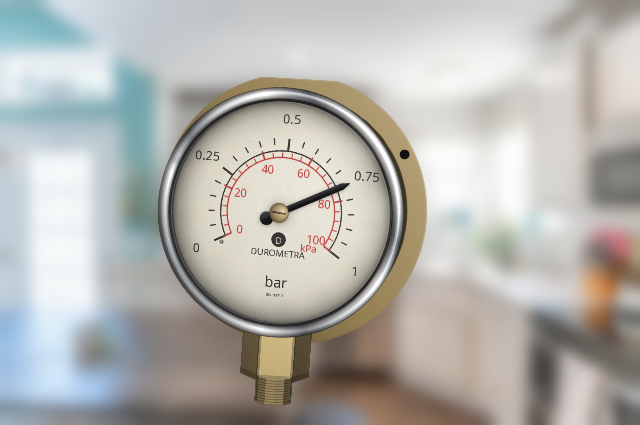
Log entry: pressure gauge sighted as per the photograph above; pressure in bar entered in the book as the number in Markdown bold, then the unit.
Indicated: **0.75** bar
